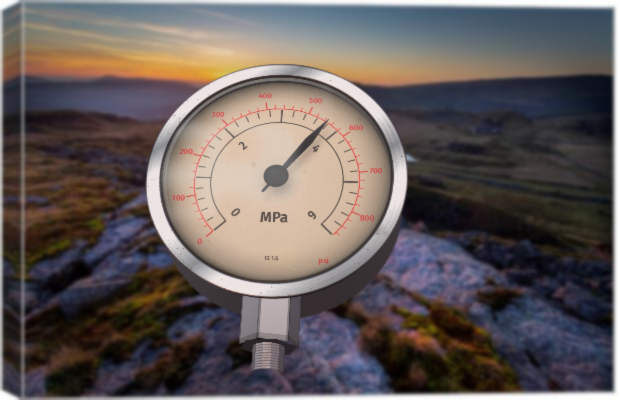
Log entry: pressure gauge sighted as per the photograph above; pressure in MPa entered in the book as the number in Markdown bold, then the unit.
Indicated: **3.8** MPa
